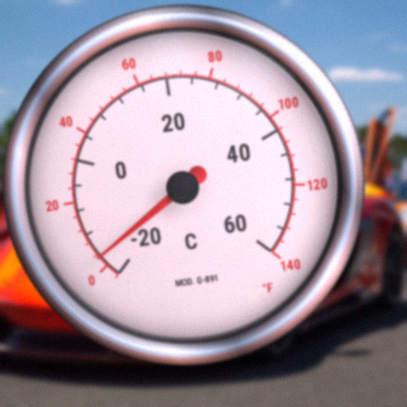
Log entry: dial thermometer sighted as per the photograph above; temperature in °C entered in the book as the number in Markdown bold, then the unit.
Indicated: **-16** °C
